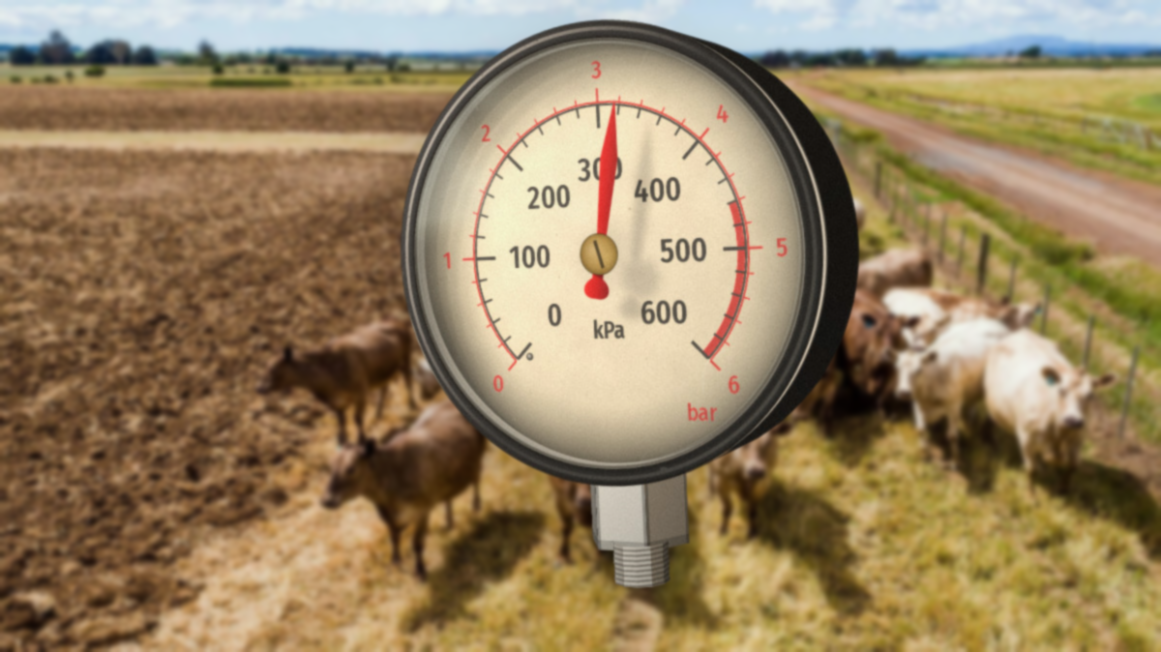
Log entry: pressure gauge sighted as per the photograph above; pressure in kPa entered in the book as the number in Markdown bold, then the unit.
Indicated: **320** kPa
